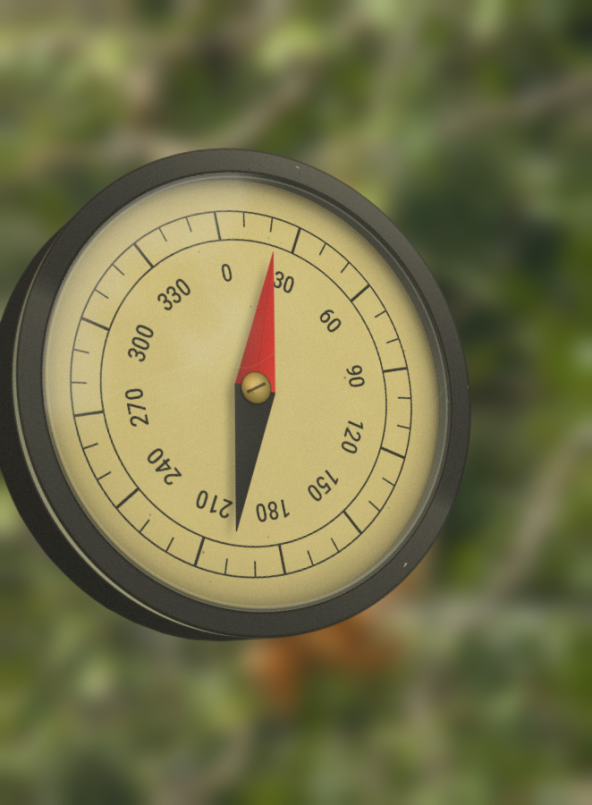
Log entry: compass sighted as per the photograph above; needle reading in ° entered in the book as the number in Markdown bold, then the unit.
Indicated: **20** °
